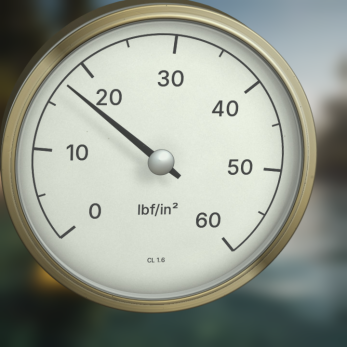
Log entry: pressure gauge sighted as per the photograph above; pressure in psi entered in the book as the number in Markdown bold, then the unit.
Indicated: **17.5** psi
